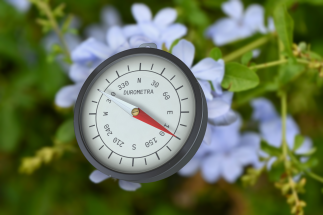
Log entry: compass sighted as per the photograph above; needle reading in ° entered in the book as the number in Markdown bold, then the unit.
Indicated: **120** °
